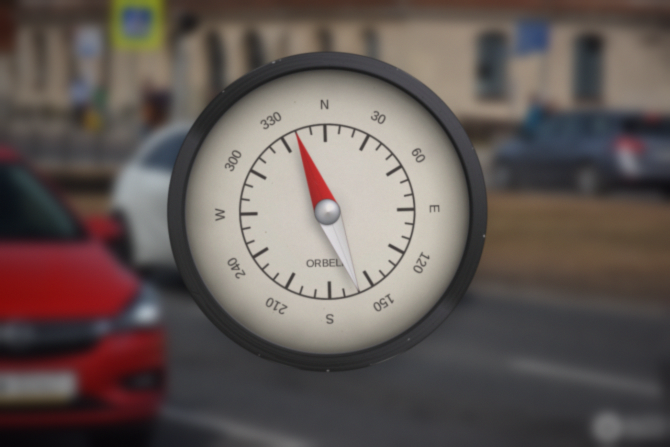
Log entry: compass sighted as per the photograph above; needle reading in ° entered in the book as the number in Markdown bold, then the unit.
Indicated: **340** °
